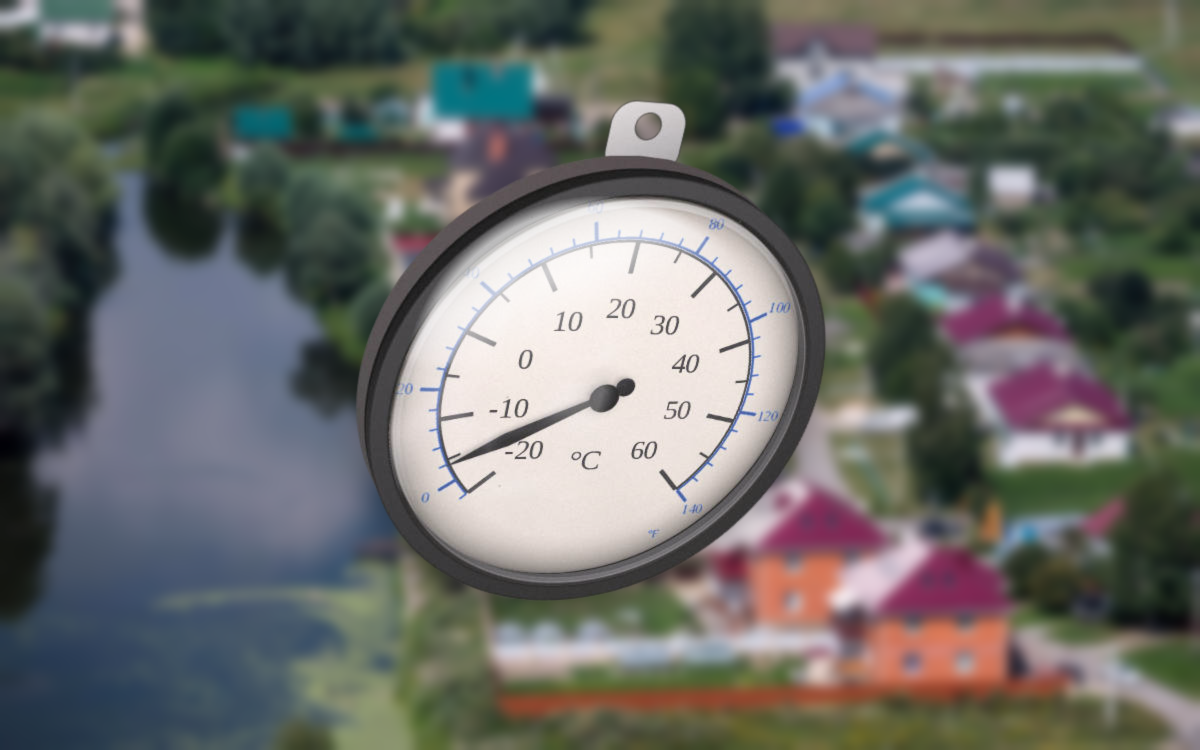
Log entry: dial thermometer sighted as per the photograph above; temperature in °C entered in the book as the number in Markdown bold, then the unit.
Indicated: **-15** °C
